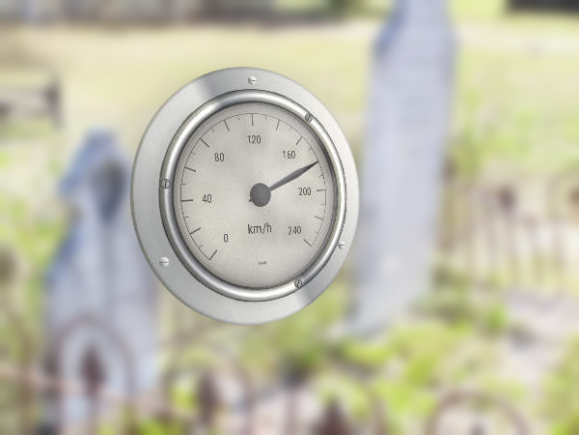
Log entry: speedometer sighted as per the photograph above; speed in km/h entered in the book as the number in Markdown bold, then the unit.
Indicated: **180** km/h
